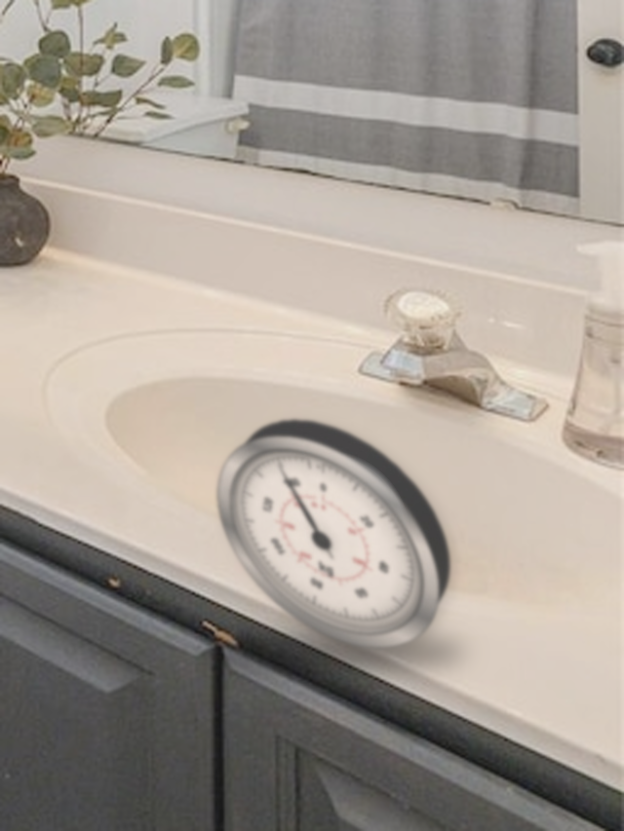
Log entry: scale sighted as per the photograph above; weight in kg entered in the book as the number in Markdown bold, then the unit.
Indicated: **140** kg
